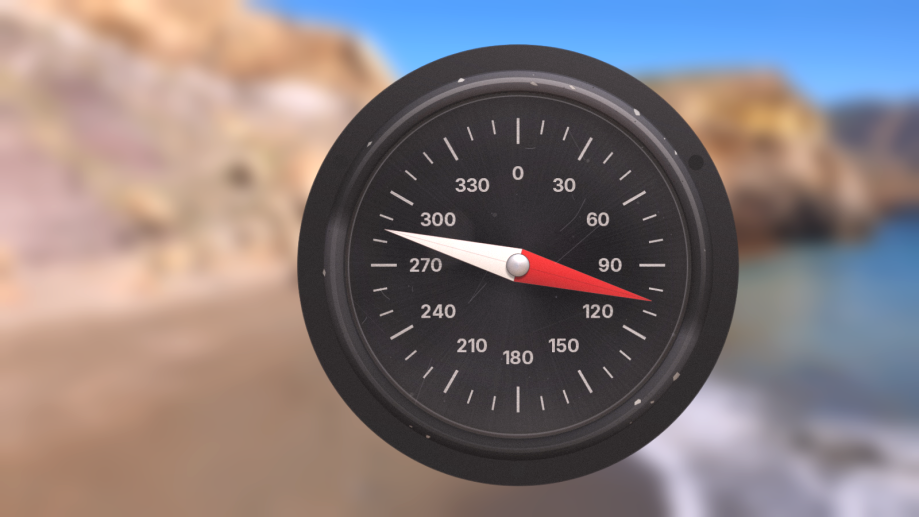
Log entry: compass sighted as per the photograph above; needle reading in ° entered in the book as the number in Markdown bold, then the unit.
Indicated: **105** °
